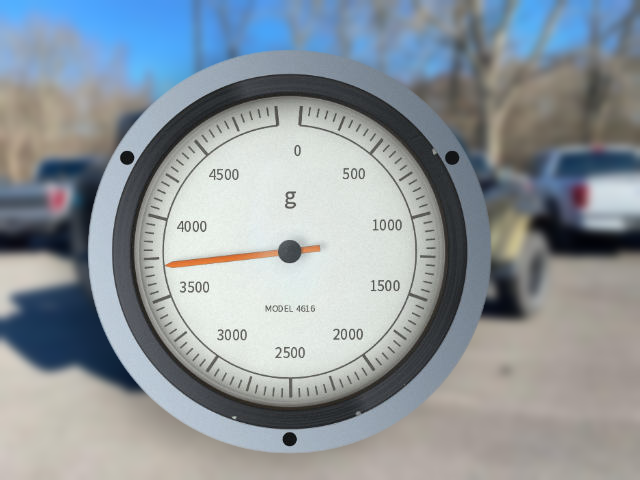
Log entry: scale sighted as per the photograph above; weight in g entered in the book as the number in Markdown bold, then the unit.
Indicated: **3700** g
